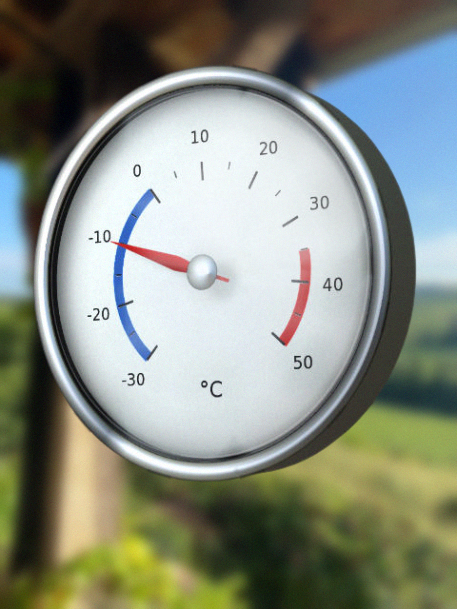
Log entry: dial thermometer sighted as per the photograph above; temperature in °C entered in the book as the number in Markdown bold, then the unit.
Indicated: **-10** °C
